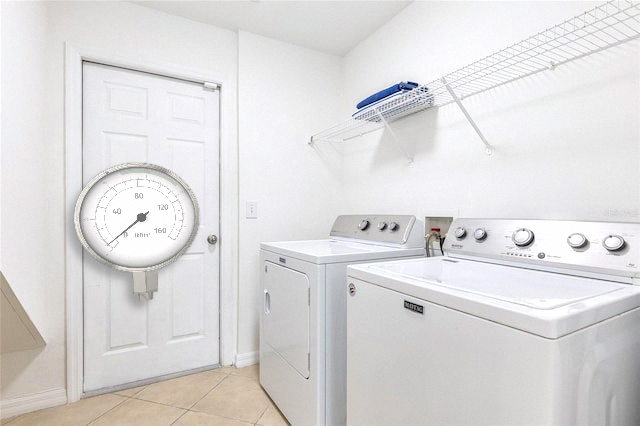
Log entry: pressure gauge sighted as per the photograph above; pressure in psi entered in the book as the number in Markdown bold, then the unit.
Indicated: **5** psi
